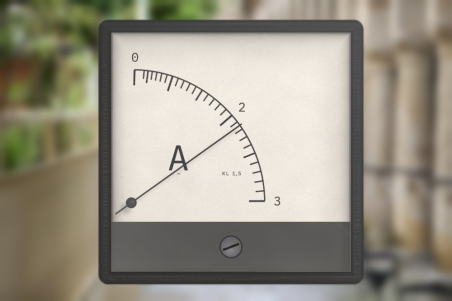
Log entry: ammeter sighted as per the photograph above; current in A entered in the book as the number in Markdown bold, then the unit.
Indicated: **2.15** A
